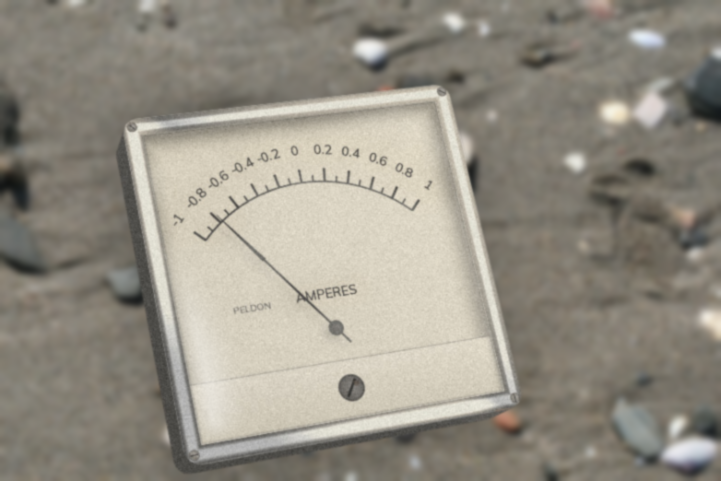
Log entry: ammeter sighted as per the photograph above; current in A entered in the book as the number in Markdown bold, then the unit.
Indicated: **-0.8** A
